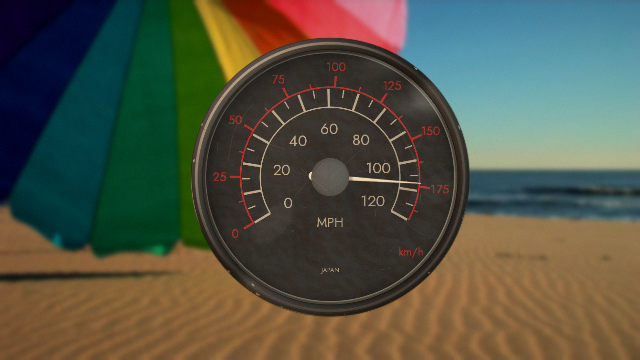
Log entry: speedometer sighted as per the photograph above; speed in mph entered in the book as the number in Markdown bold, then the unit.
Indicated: **107.5** mph
